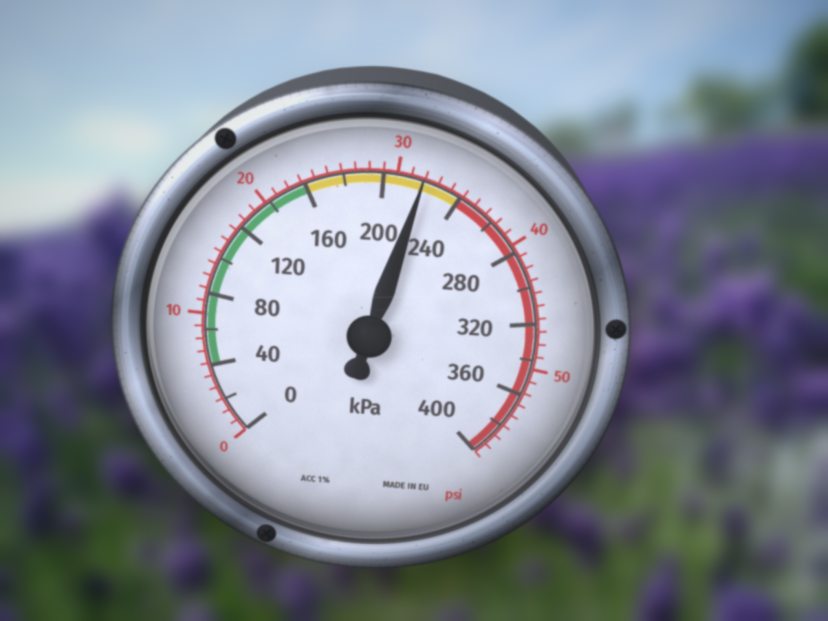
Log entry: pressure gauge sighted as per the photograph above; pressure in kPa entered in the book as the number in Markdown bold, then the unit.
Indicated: **220** kPa
